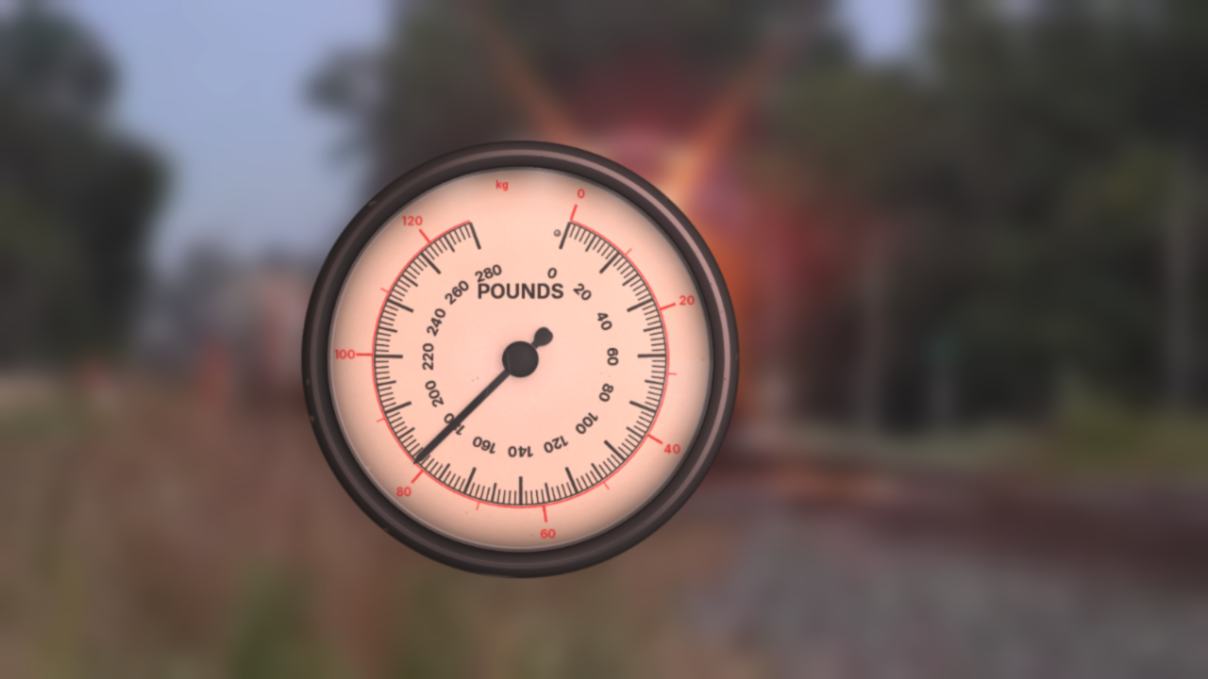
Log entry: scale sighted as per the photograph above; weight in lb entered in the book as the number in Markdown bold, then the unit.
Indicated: **180** lb
